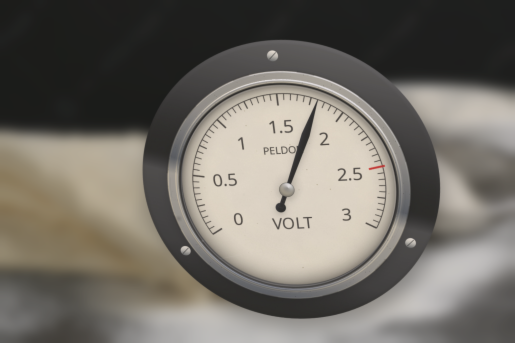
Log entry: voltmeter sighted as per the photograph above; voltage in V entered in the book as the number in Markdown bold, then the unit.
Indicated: **1.8** V
